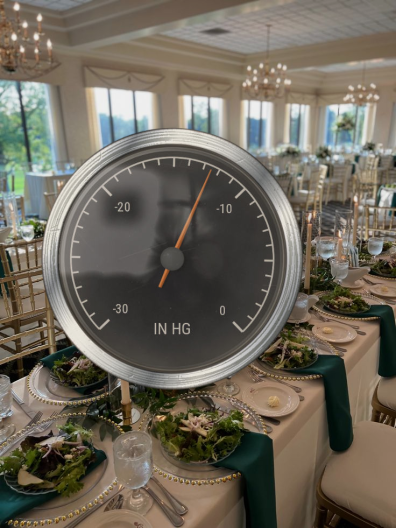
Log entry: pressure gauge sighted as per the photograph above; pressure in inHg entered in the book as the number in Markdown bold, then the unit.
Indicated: **-12.5** inHg
